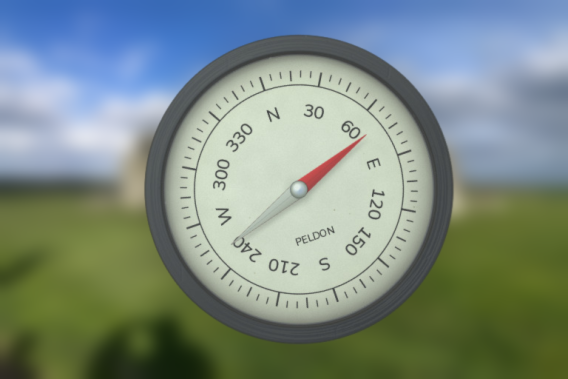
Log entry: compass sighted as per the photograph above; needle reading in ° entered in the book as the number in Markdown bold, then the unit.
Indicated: **70** °
